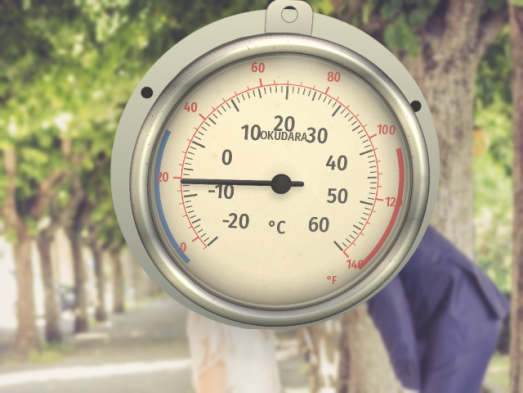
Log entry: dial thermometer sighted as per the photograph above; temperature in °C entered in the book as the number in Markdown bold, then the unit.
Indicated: **-7** °C
